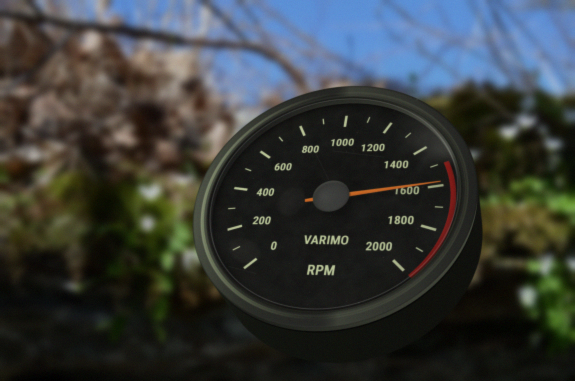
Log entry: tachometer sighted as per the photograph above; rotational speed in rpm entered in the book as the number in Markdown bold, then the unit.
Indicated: **1600** rpm
